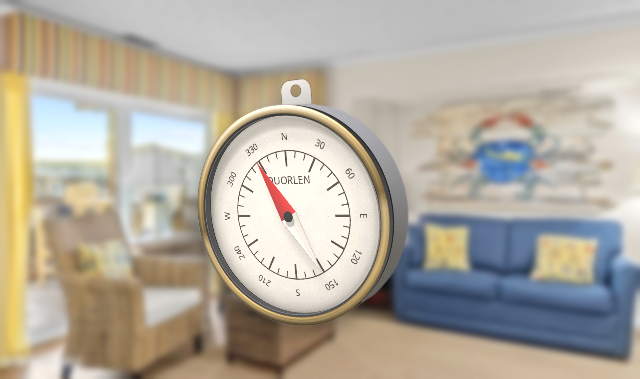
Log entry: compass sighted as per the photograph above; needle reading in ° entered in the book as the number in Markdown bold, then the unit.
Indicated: **330** °
